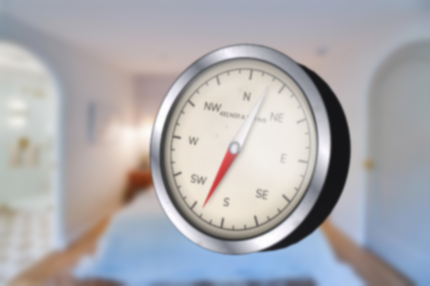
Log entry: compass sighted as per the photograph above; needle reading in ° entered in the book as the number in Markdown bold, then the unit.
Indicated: **200** °
